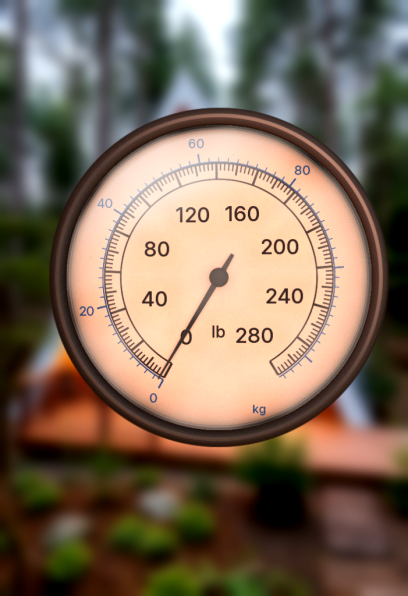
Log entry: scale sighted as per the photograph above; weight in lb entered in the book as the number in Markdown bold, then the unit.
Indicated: **2** lb
